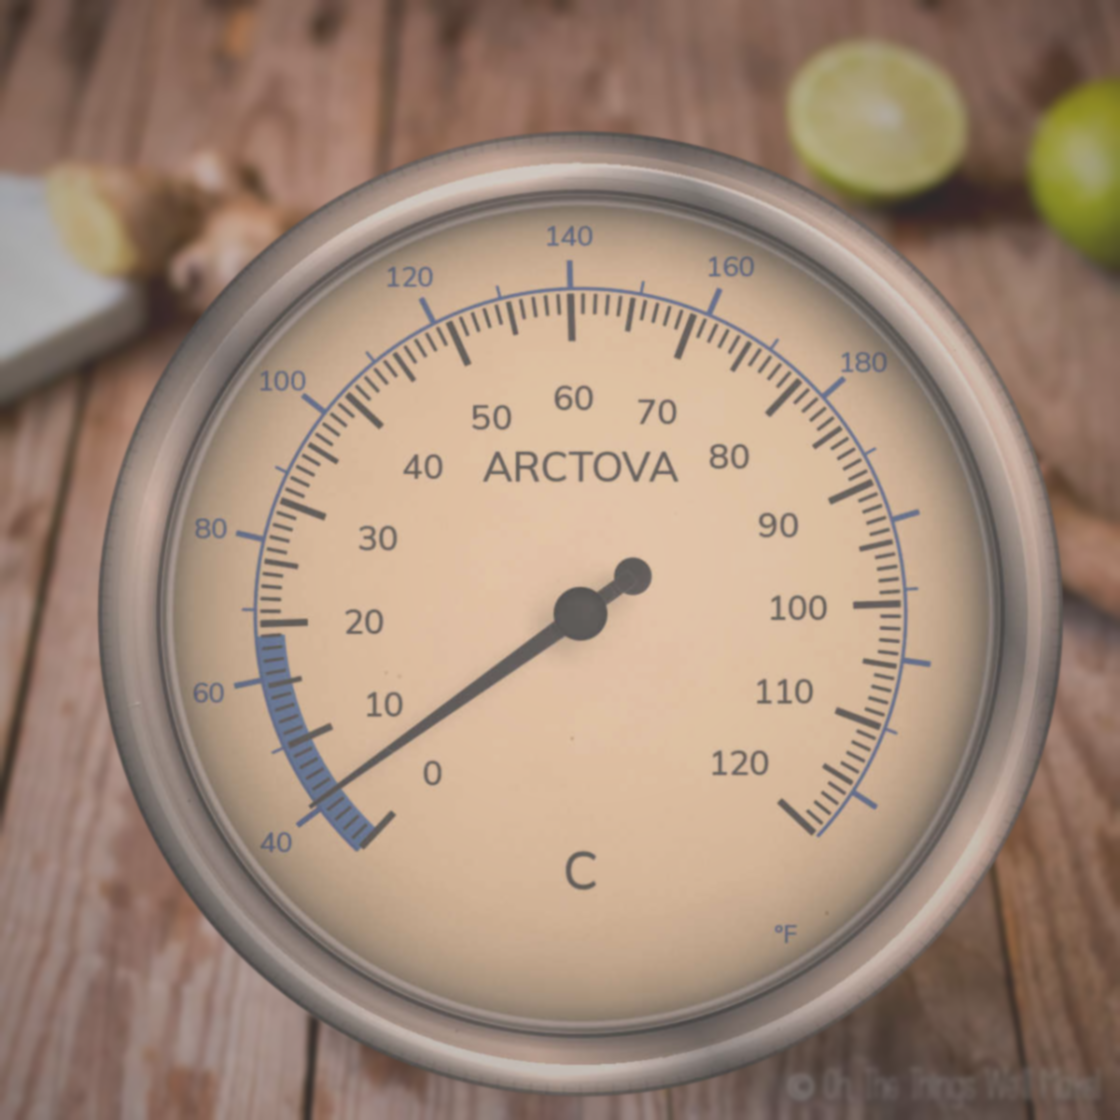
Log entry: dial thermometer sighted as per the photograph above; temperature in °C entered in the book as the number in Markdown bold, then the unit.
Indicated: **5** °C
